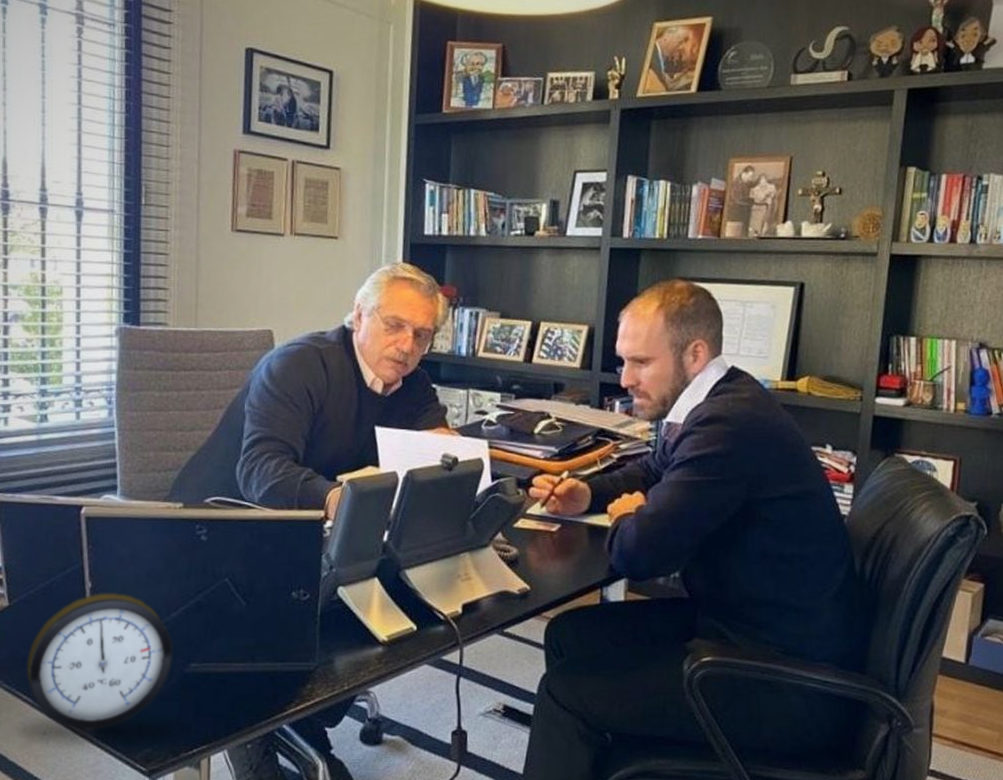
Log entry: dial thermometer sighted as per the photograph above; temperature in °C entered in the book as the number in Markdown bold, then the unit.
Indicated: **8** °C
